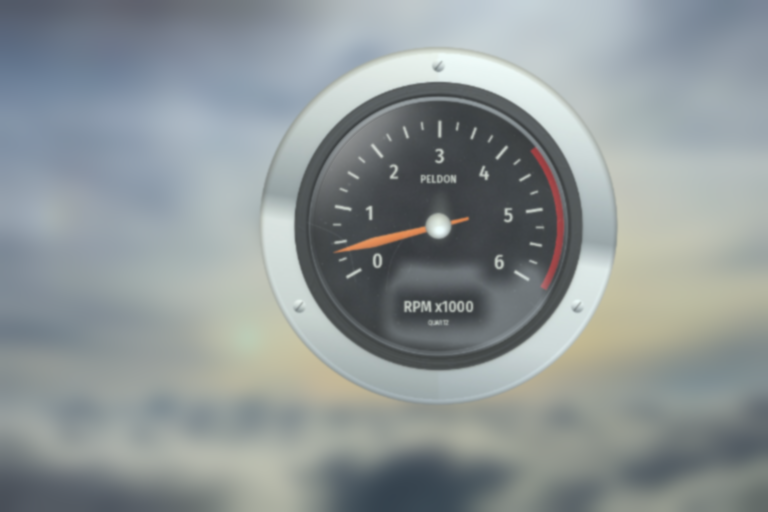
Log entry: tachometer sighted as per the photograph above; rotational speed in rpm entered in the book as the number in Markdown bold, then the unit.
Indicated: **375** rpm
